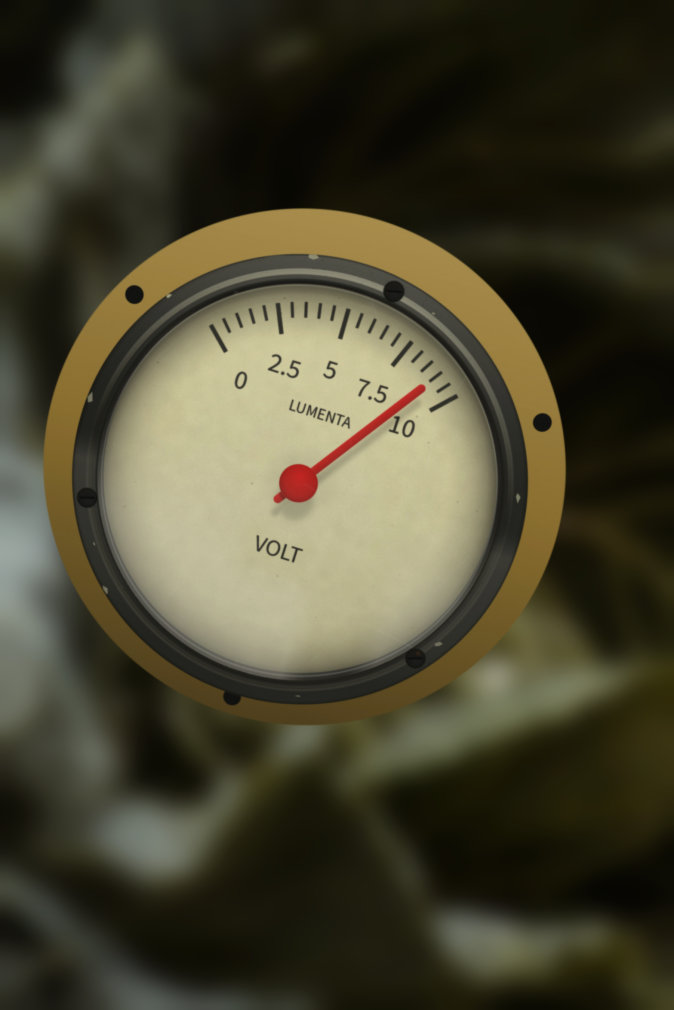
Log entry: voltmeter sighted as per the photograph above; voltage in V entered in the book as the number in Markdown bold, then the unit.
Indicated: **9** V
